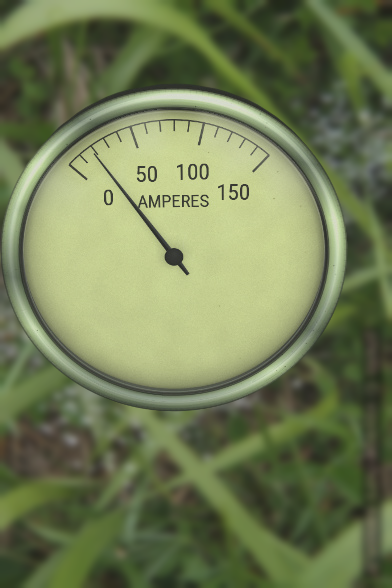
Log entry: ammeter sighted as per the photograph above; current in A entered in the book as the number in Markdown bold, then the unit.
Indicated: **20** A
